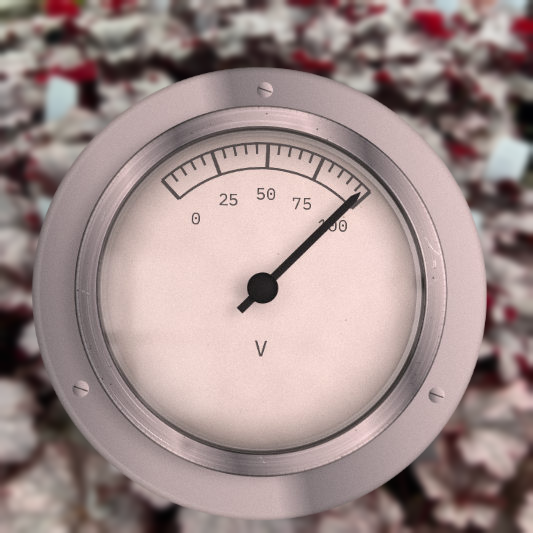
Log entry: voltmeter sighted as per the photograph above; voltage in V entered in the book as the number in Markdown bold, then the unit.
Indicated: **97.5** V
